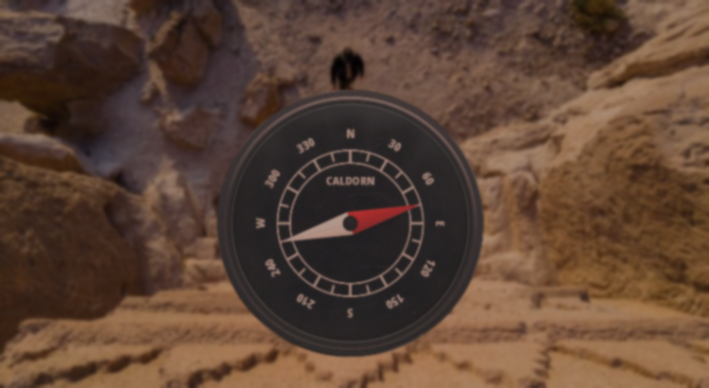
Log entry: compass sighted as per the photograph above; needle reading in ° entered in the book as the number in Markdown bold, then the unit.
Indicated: **75** °
